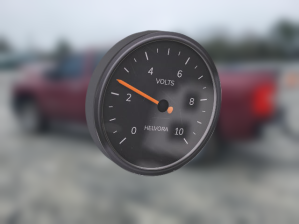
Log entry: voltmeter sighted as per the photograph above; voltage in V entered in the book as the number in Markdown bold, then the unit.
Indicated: **2.5** V
